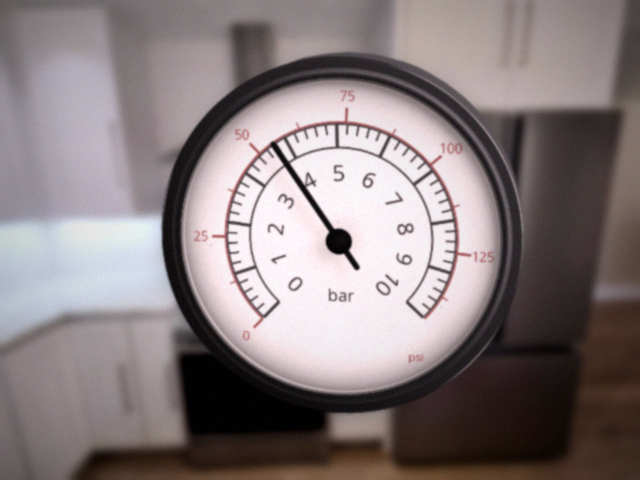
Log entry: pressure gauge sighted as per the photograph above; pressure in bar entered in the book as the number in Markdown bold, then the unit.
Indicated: **3.8** bar
